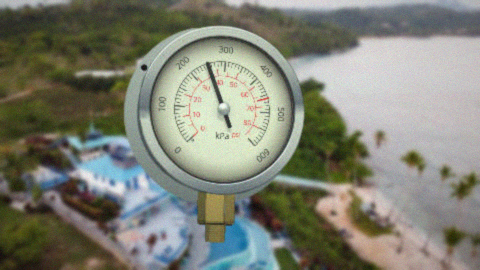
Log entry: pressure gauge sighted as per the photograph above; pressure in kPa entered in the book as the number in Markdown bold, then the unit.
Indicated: **250** kPa
